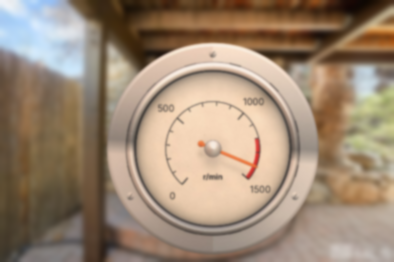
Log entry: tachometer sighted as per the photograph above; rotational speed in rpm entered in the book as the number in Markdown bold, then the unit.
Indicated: **1400** rpm
